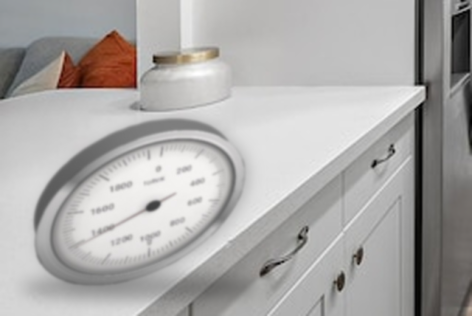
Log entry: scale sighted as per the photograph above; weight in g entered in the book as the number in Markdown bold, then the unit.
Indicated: **1400** g
